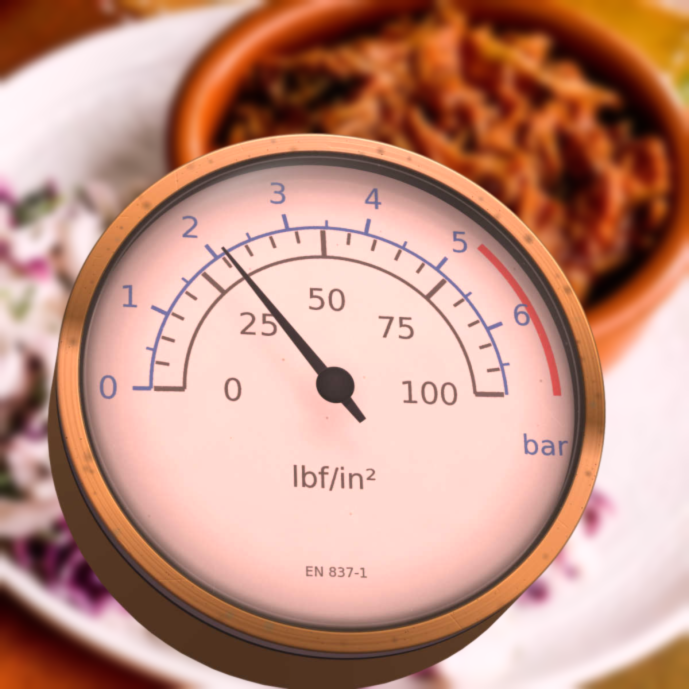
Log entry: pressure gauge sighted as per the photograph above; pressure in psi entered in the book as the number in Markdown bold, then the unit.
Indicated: **30** psi
